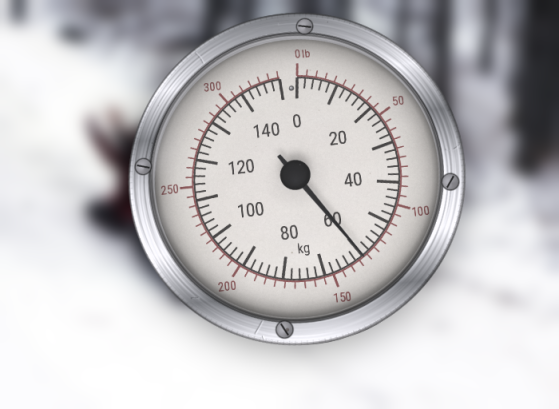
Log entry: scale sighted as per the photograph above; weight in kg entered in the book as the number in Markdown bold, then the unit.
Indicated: **60** kg
